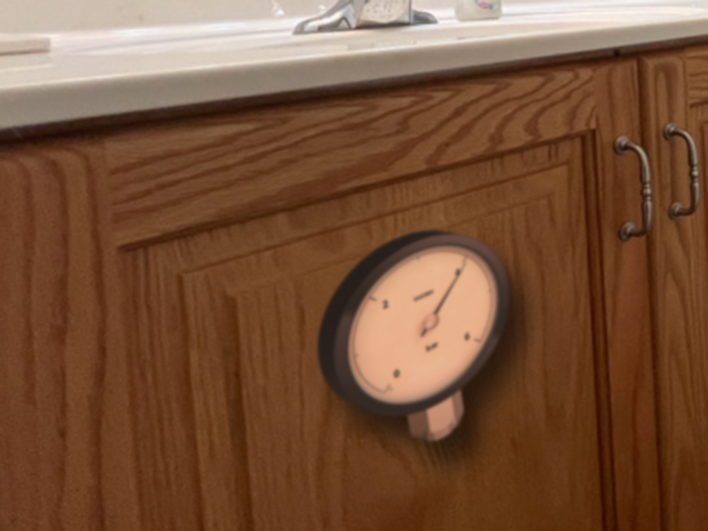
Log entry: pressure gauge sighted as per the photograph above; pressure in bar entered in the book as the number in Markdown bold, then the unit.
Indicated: **4** bar
